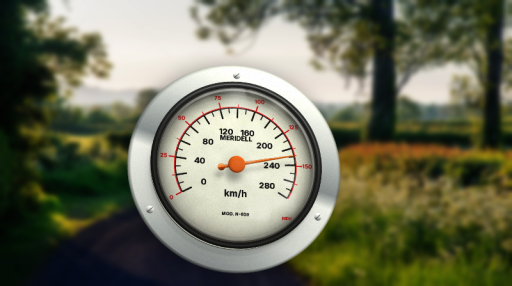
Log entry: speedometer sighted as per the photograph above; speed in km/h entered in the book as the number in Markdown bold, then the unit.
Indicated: **230** km/h
